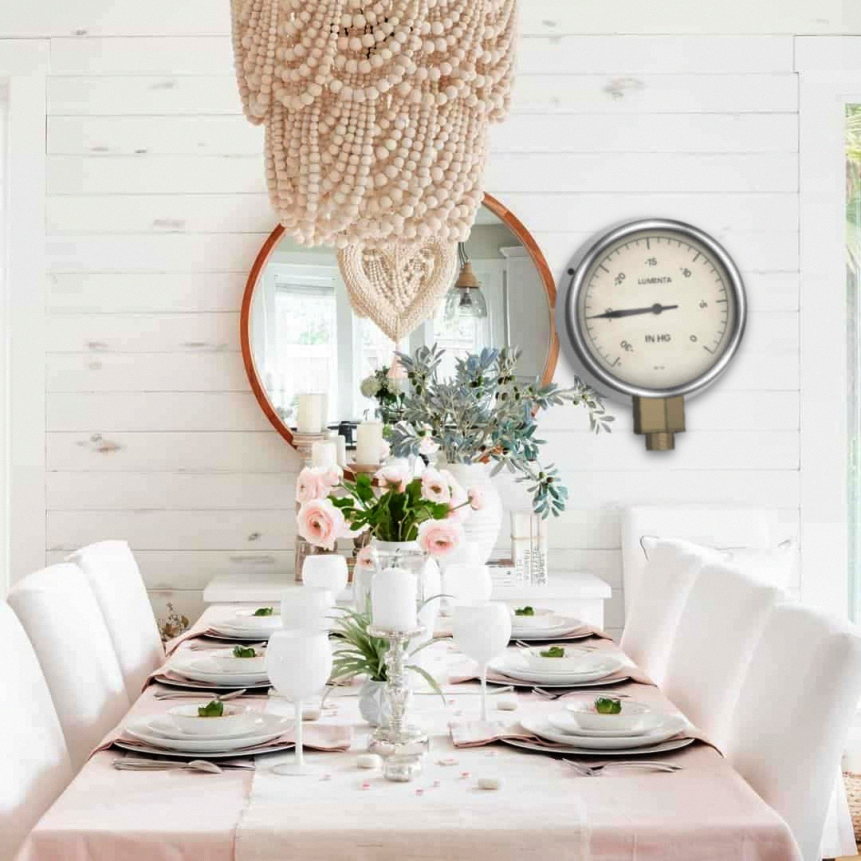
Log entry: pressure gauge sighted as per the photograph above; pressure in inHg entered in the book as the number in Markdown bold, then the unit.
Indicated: **-25** inHg
